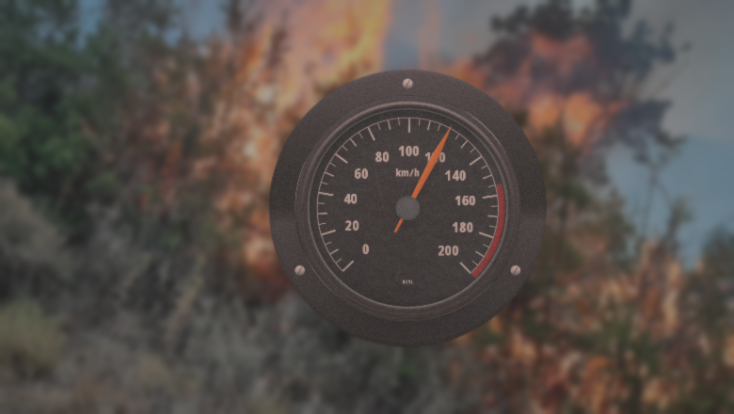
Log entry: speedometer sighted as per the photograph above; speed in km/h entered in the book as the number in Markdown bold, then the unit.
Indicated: **120** km/h
